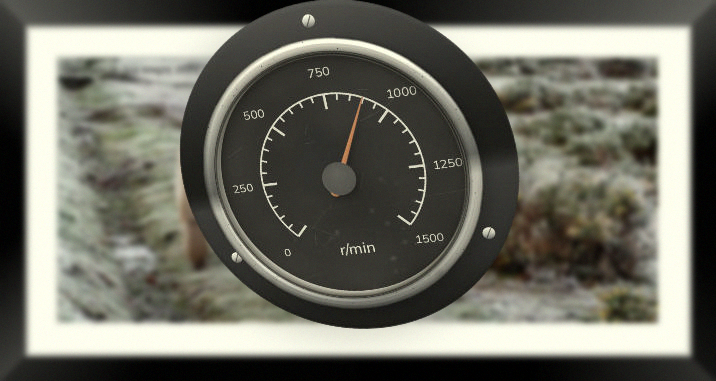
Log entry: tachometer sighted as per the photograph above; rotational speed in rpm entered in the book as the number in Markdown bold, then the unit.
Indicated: **900** rpm
